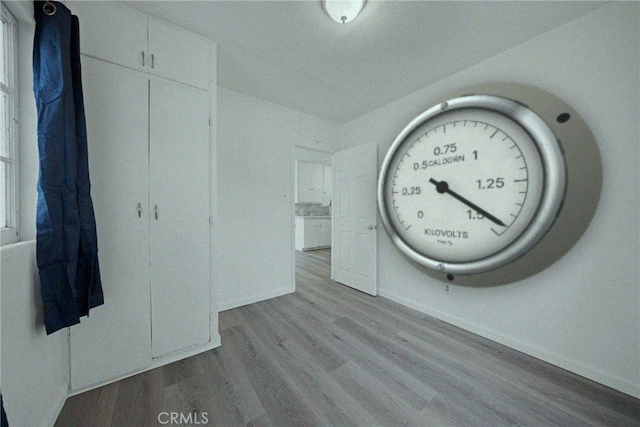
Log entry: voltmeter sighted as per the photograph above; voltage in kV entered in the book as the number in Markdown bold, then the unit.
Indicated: **1.45** kV
